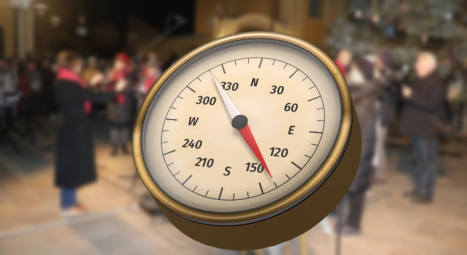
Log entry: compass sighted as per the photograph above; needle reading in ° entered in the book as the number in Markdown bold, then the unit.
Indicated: **140** °
